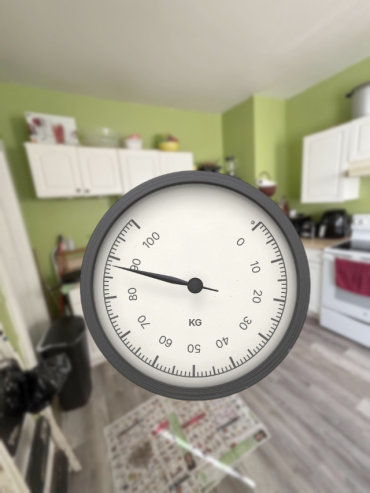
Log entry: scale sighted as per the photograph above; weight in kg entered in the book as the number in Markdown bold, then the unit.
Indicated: **88** kg
